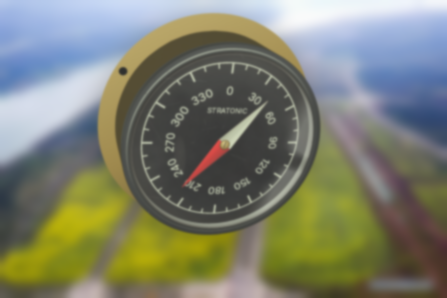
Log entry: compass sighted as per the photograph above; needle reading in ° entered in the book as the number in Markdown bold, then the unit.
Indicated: **220** °
